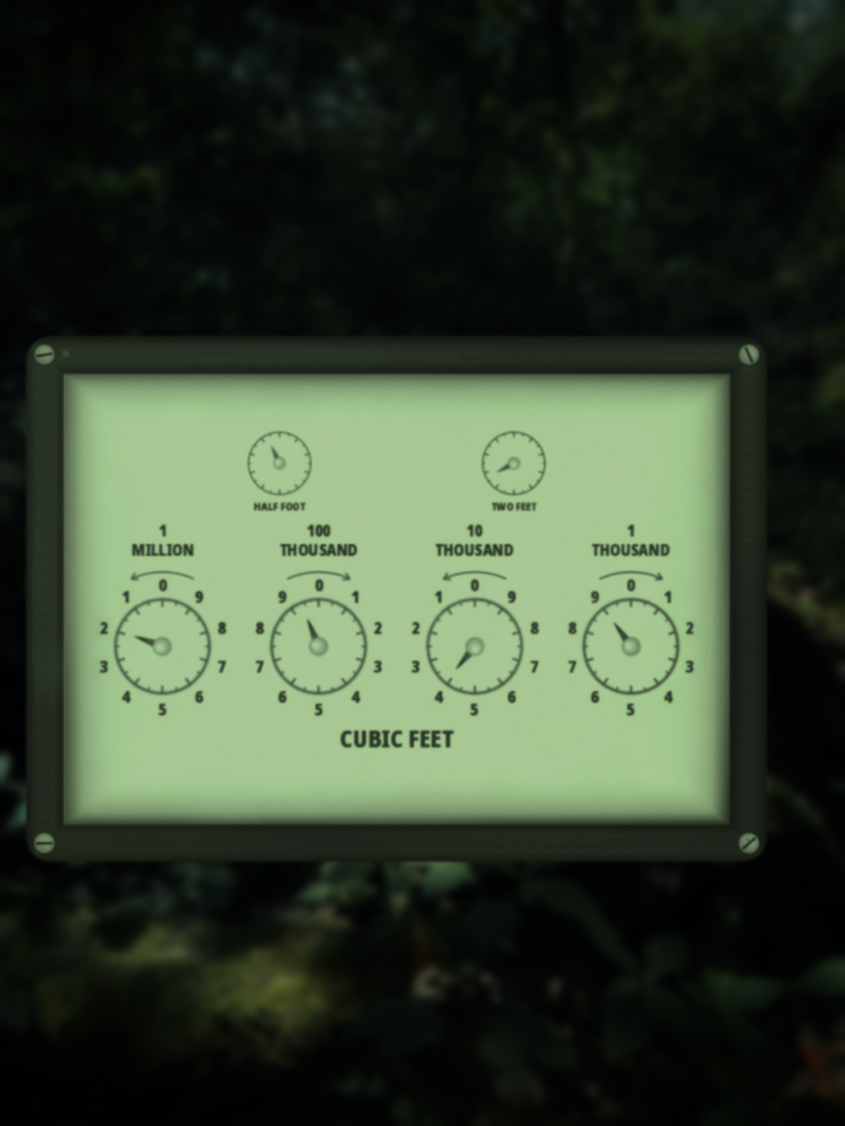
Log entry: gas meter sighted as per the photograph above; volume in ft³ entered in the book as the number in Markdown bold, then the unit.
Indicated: **193900** ft³
